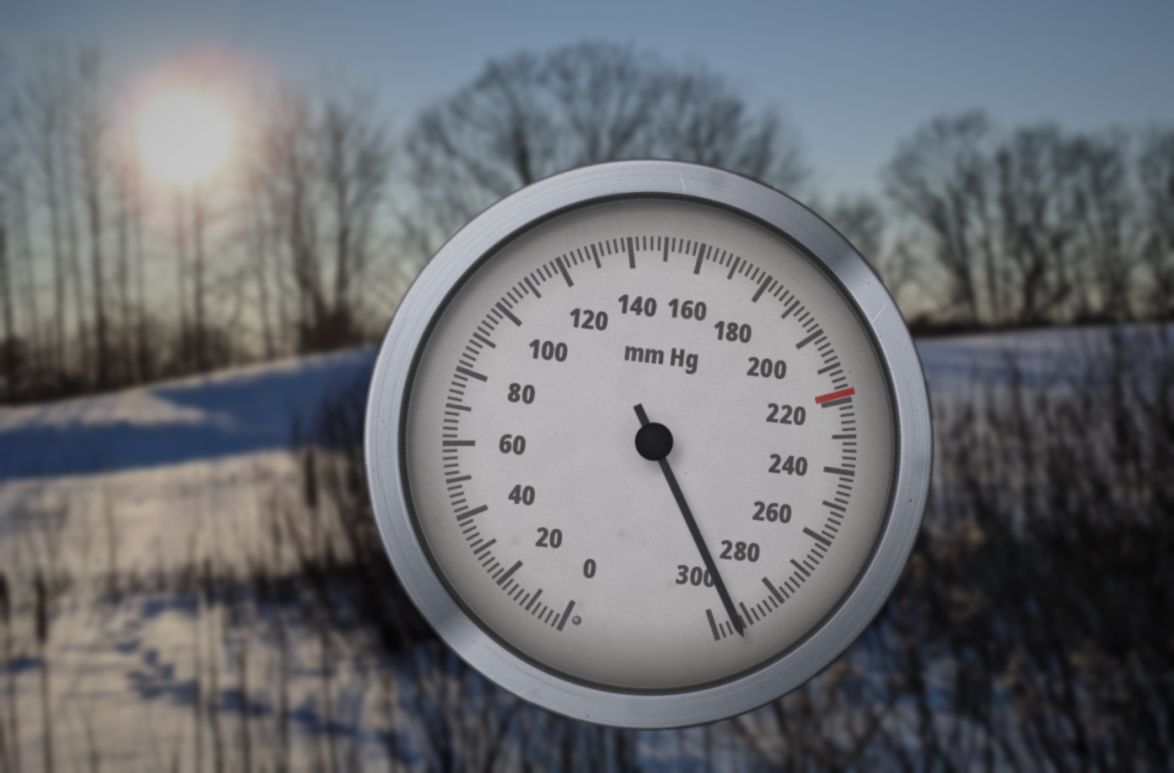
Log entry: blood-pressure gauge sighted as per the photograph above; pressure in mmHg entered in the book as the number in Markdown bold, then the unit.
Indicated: **294** mmHg
